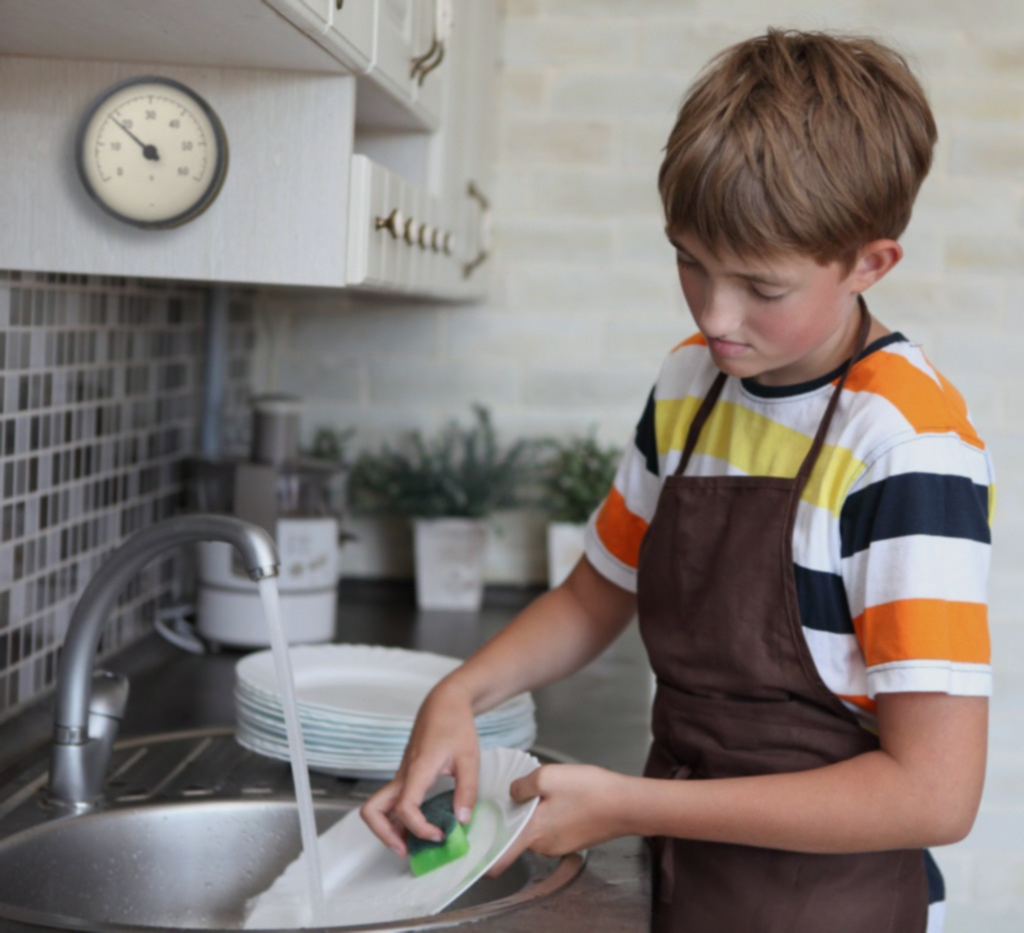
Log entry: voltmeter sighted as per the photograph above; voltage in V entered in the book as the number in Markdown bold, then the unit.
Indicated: **18** V
